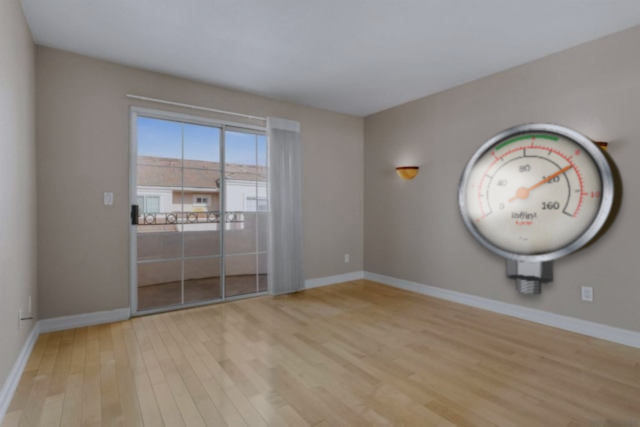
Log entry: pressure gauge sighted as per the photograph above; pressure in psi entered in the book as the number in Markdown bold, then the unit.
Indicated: **120** psi
